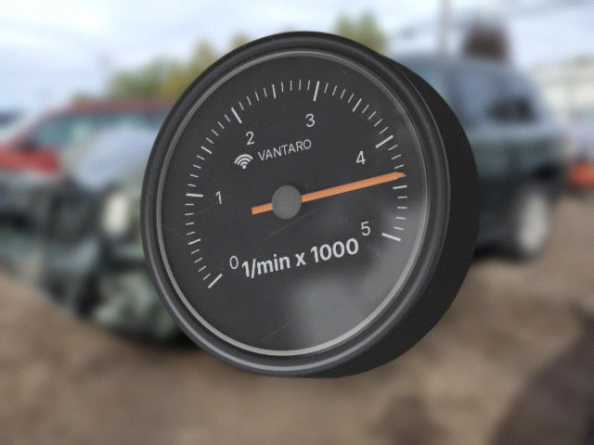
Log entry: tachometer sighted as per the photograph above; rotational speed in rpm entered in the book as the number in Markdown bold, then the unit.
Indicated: **4400** rpm
